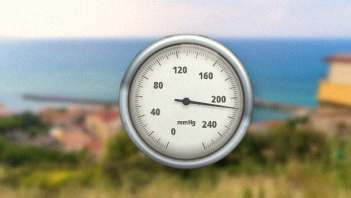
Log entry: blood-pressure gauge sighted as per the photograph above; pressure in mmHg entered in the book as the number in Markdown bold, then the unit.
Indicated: **210** mmHg
